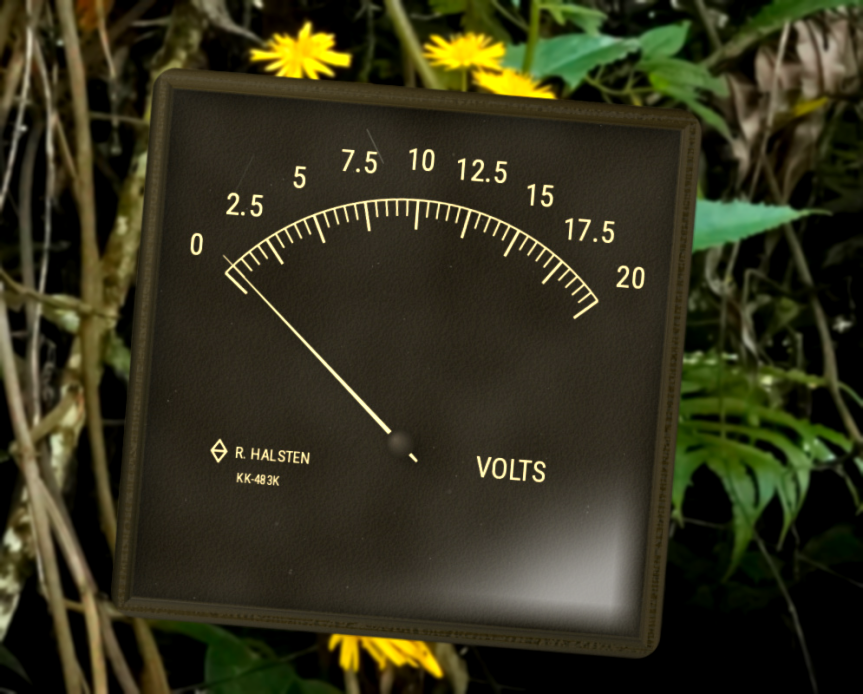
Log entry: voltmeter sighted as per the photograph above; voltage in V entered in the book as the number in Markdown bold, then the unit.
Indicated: **0.5** V
